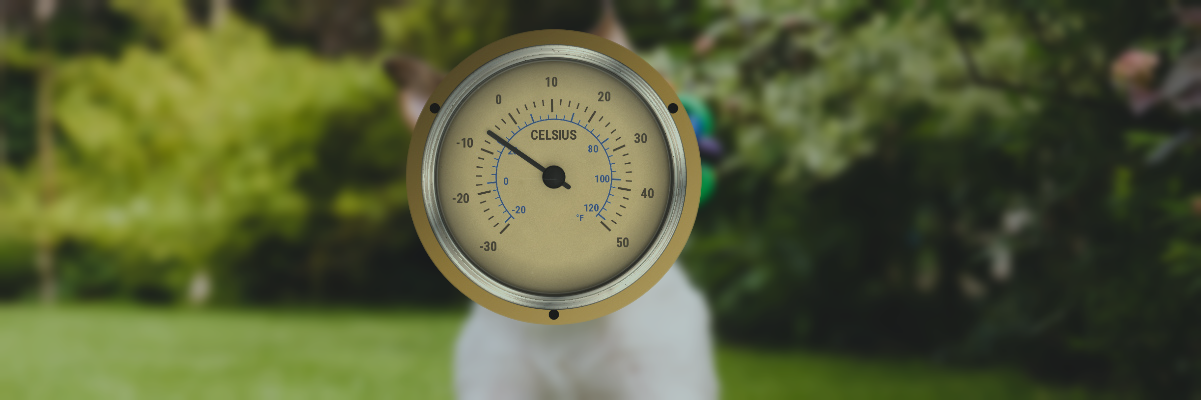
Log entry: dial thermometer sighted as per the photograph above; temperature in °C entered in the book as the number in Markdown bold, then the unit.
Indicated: **-6** °C
